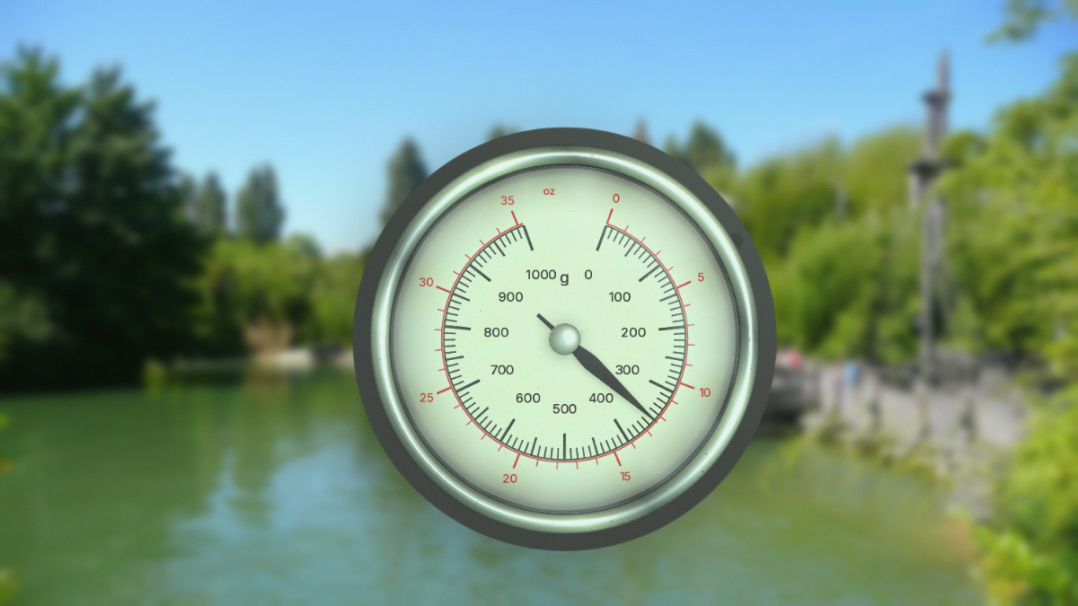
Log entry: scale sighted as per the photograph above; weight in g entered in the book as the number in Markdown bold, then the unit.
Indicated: **350** g
